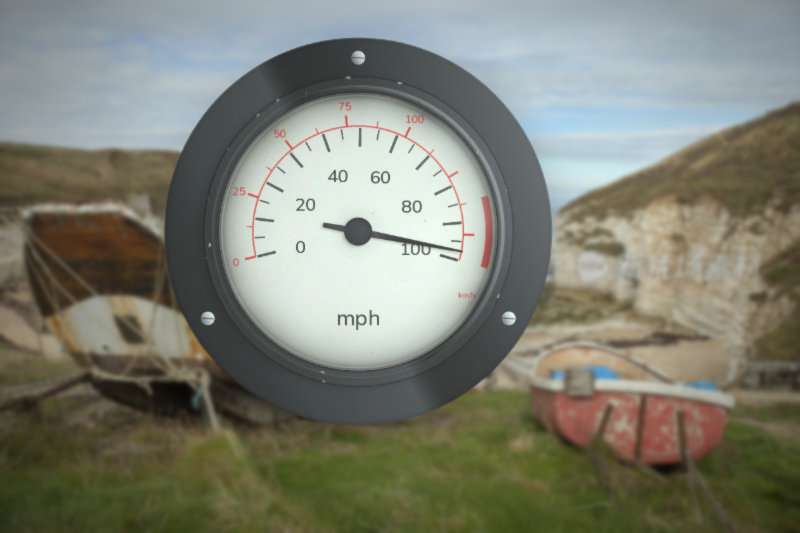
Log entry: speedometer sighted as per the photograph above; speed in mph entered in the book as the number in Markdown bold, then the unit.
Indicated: **97.5** mph
